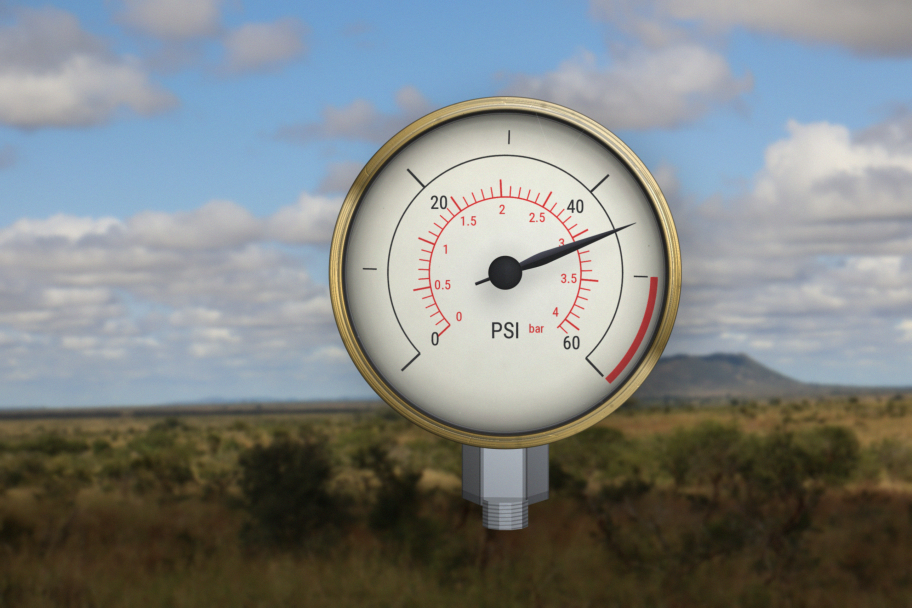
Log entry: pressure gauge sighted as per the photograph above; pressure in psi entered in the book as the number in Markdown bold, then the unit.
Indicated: **45** psi
